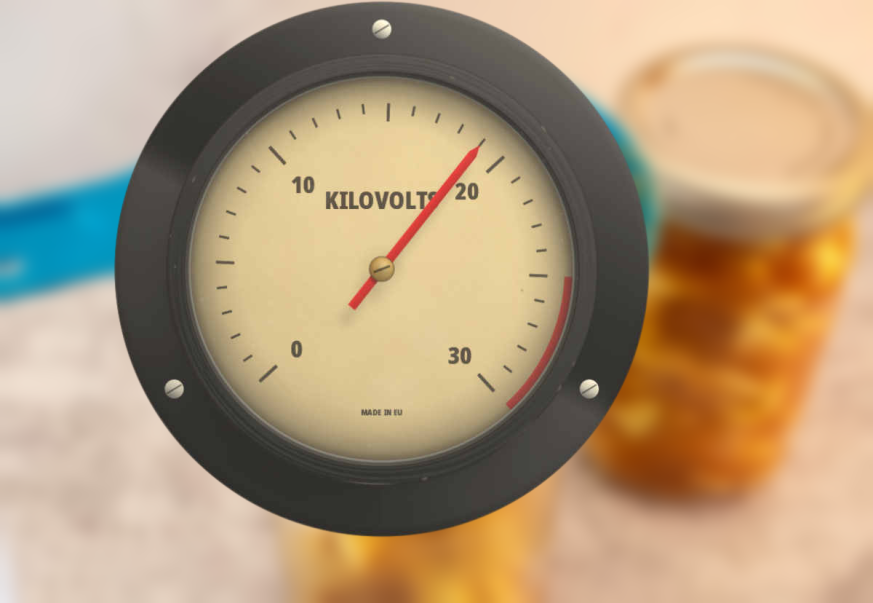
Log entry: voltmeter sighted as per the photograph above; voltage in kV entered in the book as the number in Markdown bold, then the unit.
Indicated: **19** kV
